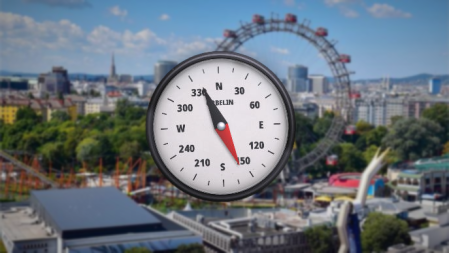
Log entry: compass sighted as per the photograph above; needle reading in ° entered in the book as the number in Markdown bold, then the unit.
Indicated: **157.5** °
